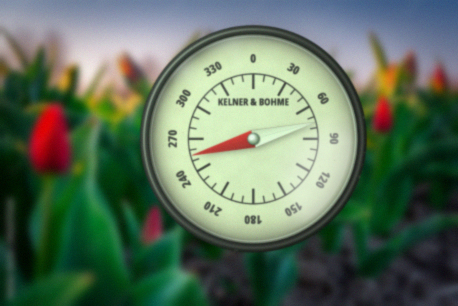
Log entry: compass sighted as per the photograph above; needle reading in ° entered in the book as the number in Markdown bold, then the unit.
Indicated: **255** °
